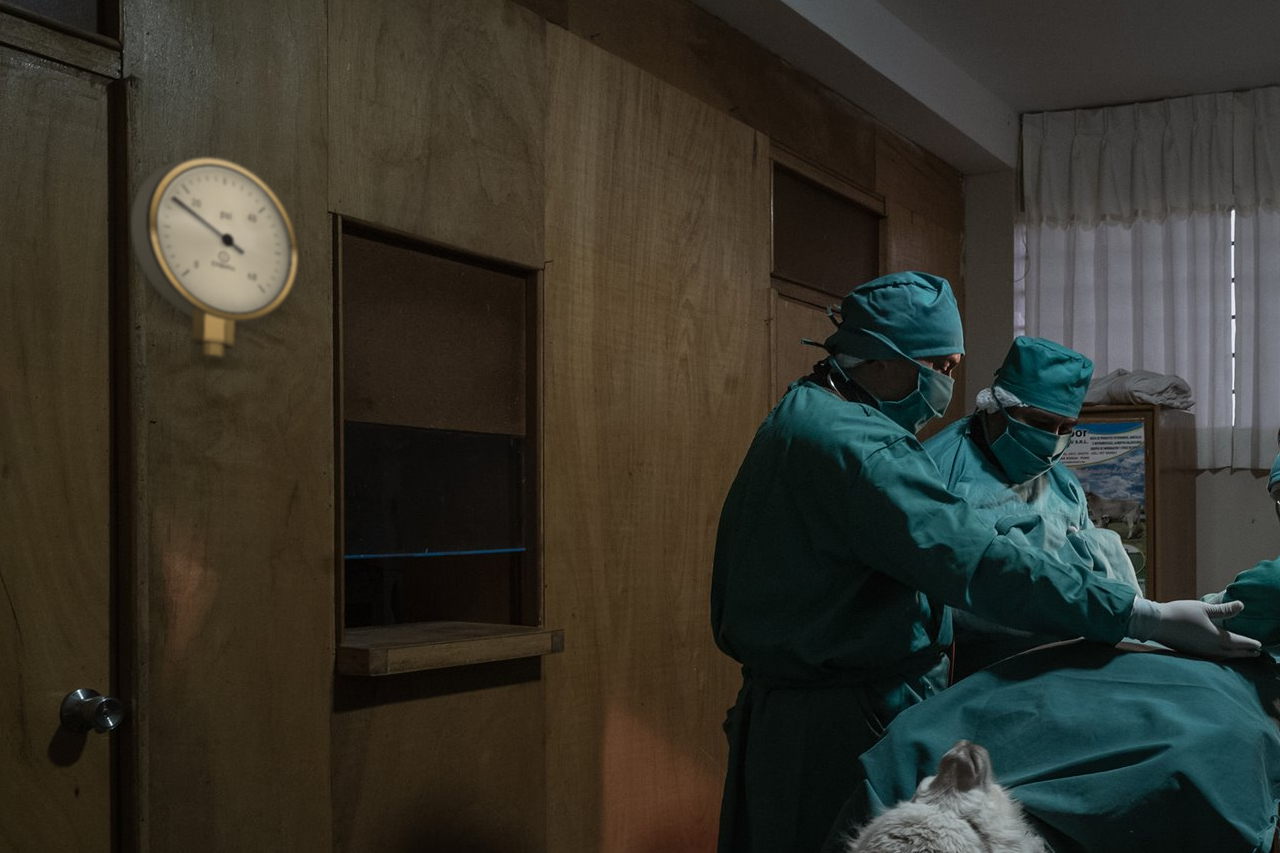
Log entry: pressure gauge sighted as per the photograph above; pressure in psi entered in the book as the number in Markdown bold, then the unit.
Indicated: **16** psi
